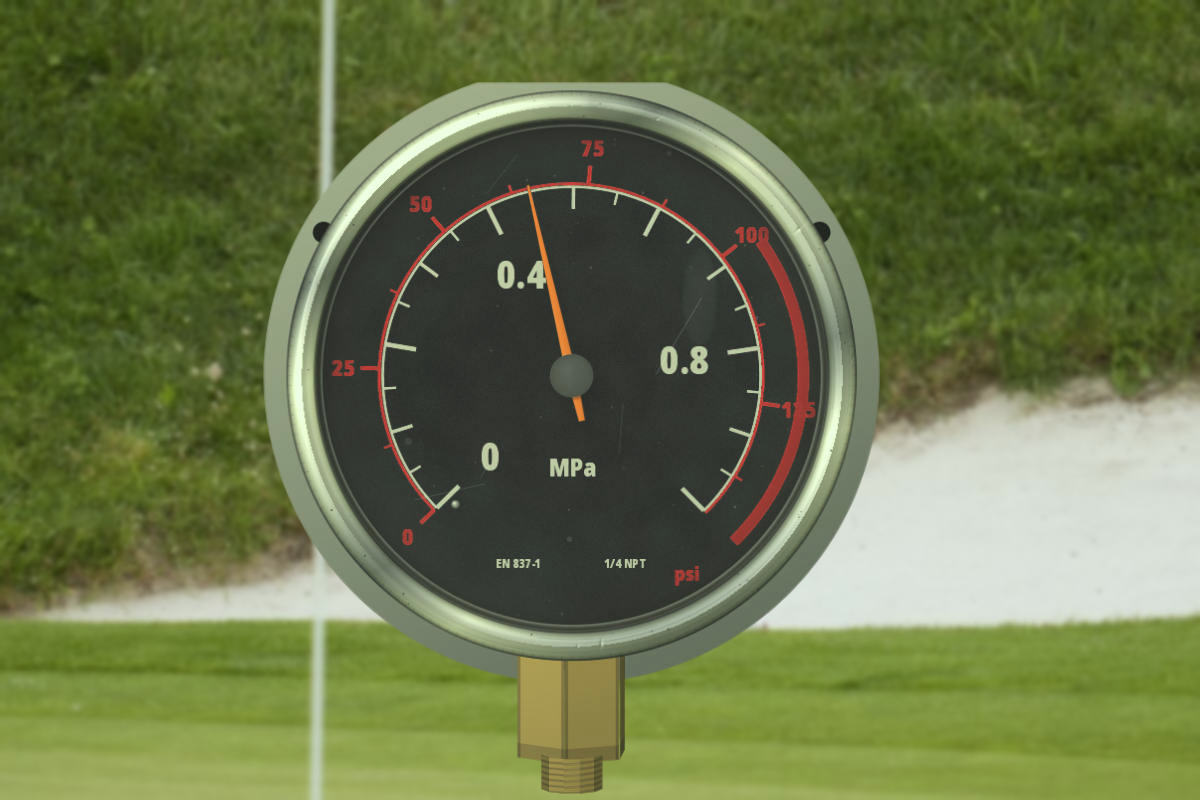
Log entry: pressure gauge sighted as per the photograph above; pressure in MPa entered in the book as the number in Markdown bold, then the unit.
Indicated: **0.45** MPa
